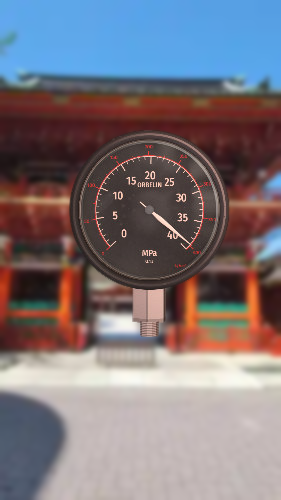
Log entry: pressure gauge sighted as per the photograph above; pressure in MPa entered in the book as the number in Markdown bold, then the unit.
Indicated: **39** MPa
